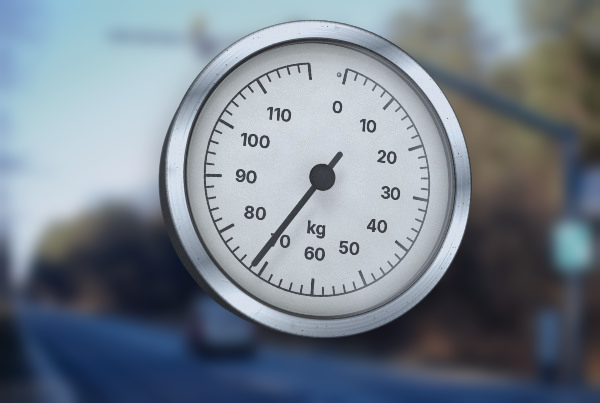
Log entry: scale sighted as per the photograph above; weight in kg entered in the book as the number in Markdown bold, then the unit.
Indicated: **72** kg
